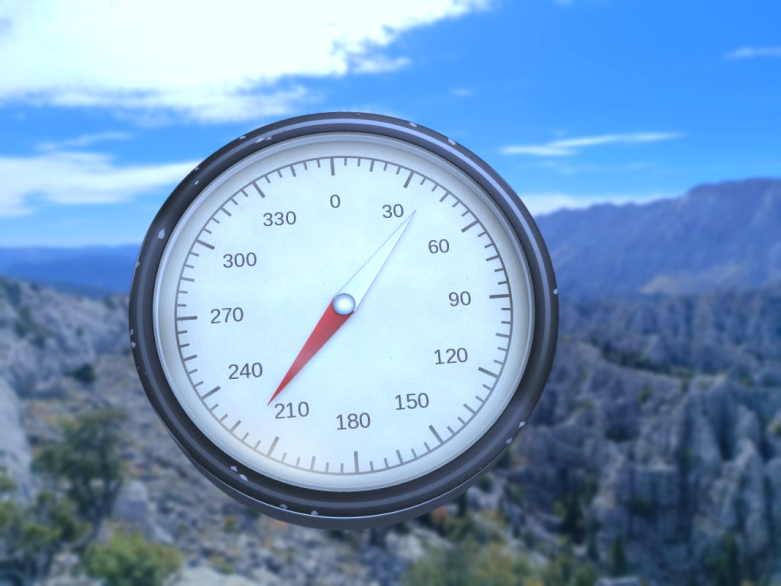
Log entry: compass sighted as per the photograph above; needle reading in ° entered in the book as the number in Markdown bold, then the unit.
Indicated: **220** °
